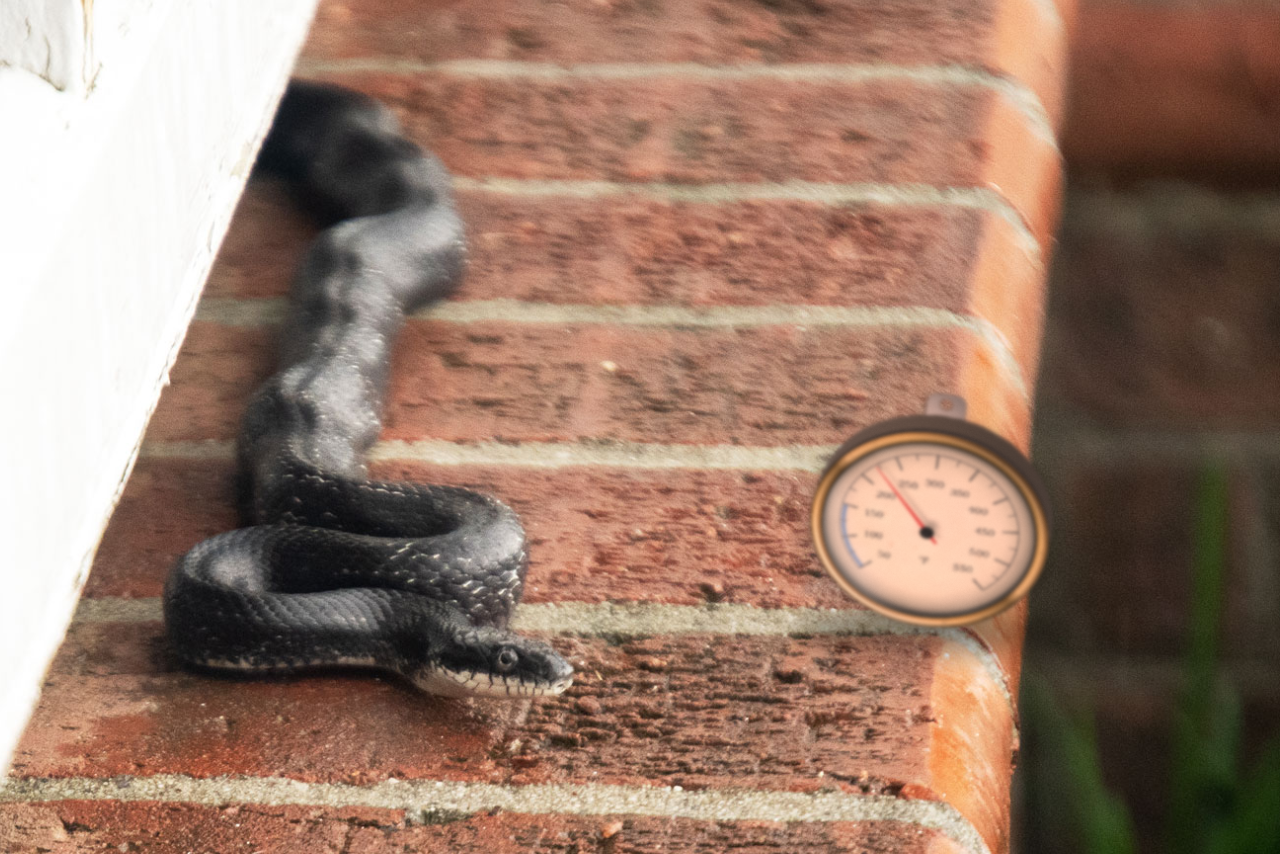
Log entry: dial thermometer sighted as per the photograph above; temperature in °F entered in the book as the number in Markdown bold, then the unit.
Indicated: **225** °F
